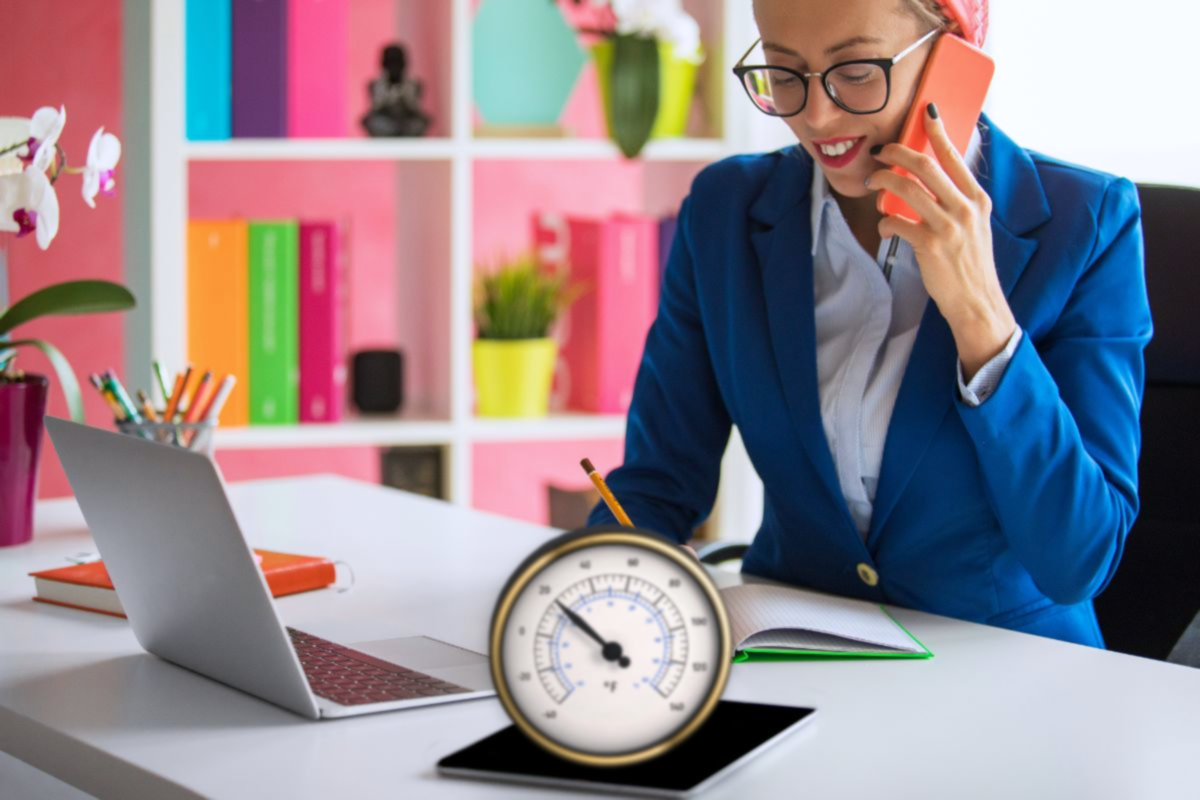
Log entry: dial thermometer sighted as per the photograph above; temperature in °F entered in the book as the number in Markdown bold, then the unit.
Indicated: **20** °F
